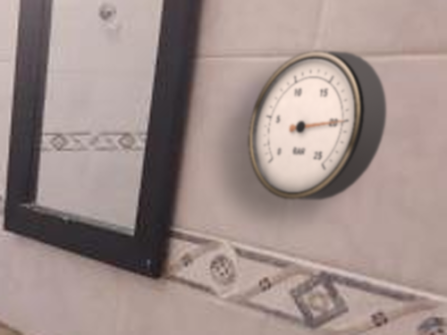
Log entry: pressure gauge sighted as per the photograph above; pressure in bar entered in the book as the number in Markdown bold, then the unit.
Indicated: **20** bar
